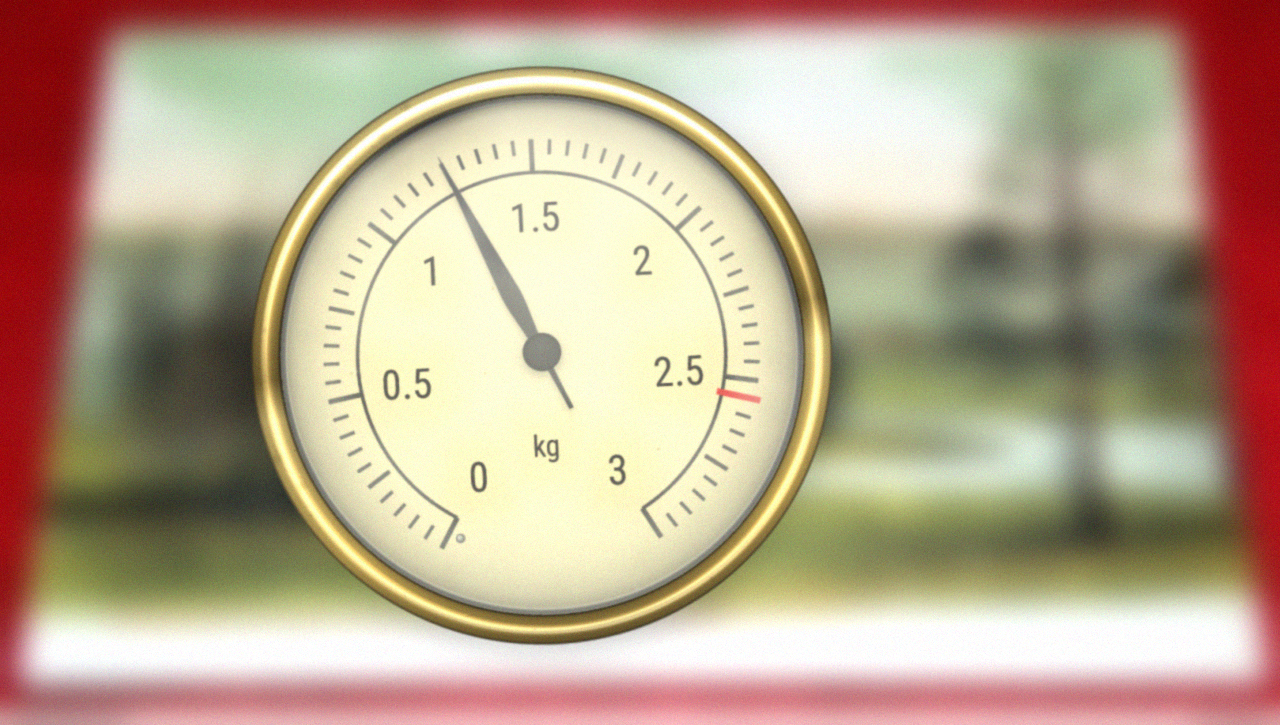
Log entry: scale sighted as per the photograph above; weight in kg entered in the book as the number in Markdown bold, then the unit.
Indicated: **1.25** kg
